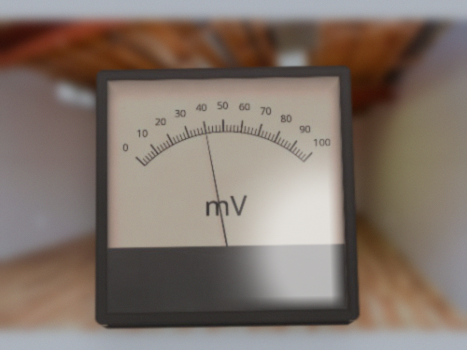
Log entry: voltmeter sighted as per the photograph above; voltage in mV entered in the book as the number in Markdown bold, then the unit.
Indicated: **40** mV
